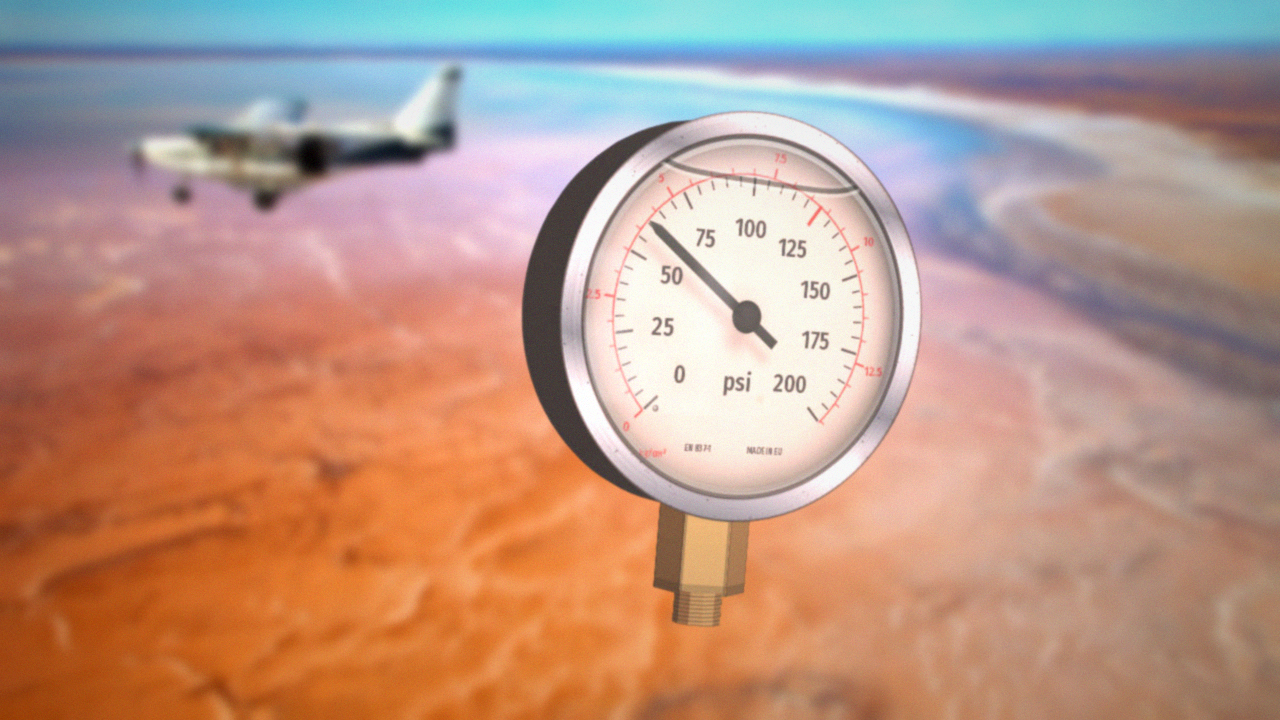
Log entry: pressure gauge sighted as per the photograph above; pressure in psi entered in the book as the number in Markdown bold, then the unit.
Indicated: **60** psi
